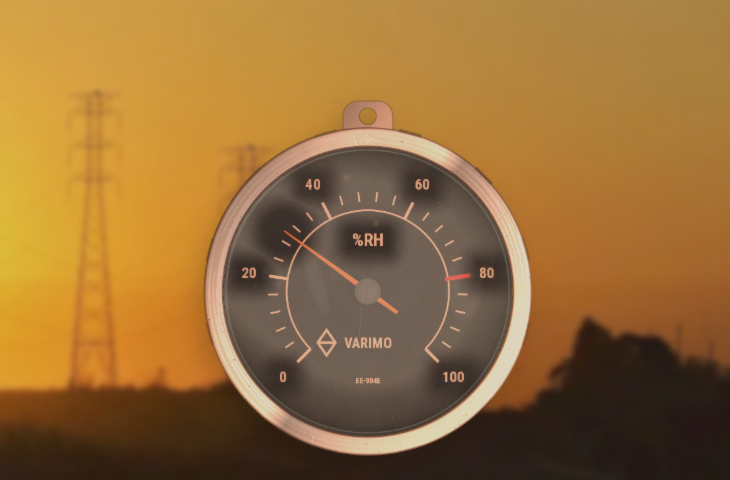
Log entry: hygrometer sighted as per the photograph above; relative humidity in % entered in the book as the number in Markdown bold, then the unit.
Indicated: **30** %
